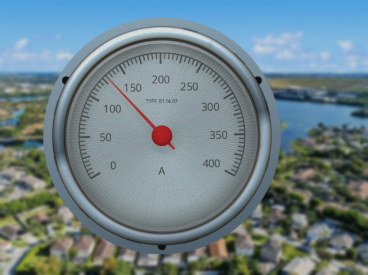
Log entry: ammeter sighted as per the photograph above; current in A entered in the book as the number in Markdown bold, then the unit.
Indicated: **130** A
